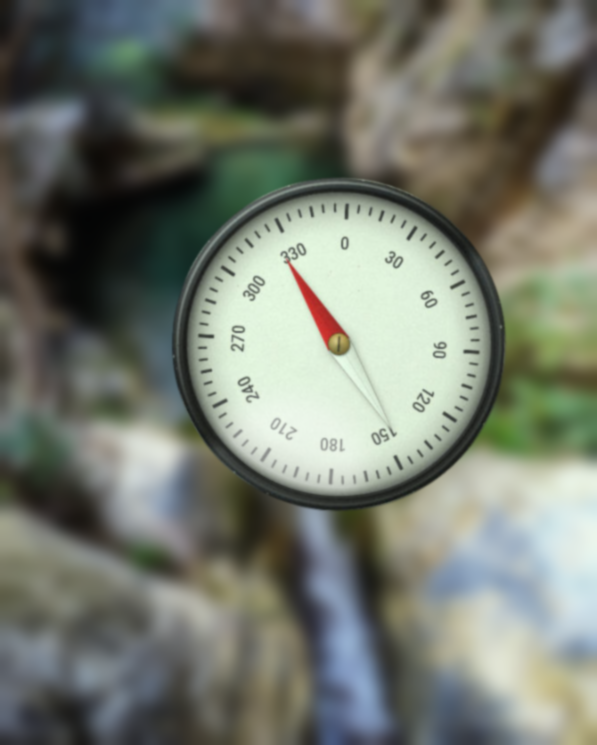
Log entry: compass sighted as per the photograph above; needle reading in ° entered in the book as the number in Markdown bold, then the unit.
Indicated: **325** °
